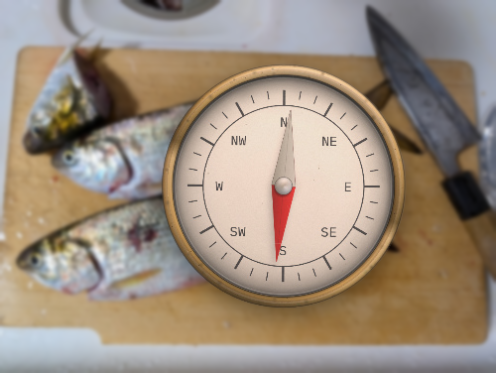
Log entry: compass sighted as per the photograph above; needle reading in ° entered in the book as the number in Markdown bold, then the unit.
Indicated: **185** °
